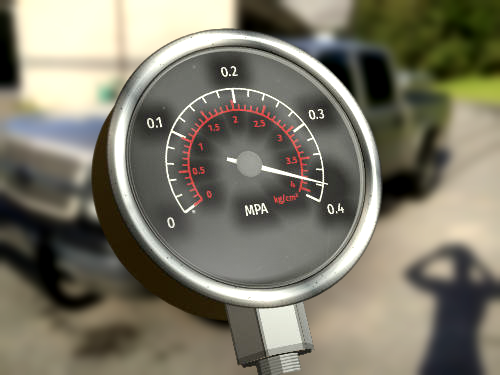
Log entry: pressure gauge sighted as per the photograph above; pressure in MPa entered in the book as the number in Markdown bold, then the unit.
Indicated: **0.38** MPa
